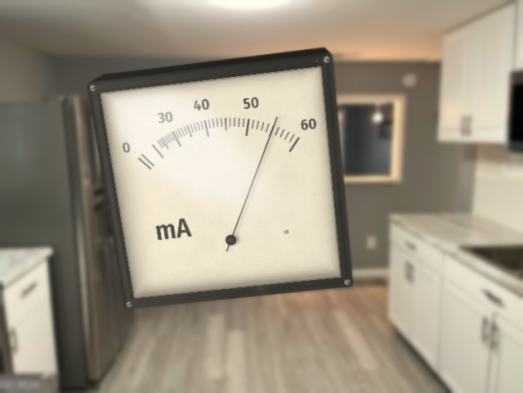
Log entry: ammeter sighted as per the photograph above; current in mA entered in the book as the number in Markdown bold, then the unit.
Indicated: **55** mA
